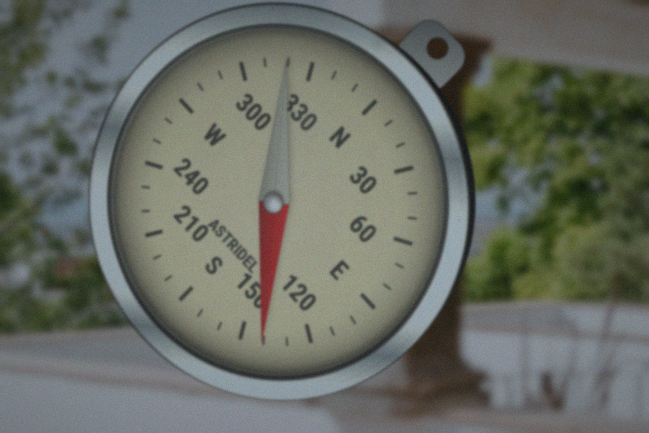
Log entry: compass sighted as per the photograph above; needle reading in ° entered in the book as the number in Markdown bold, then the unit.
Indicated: **140** °
